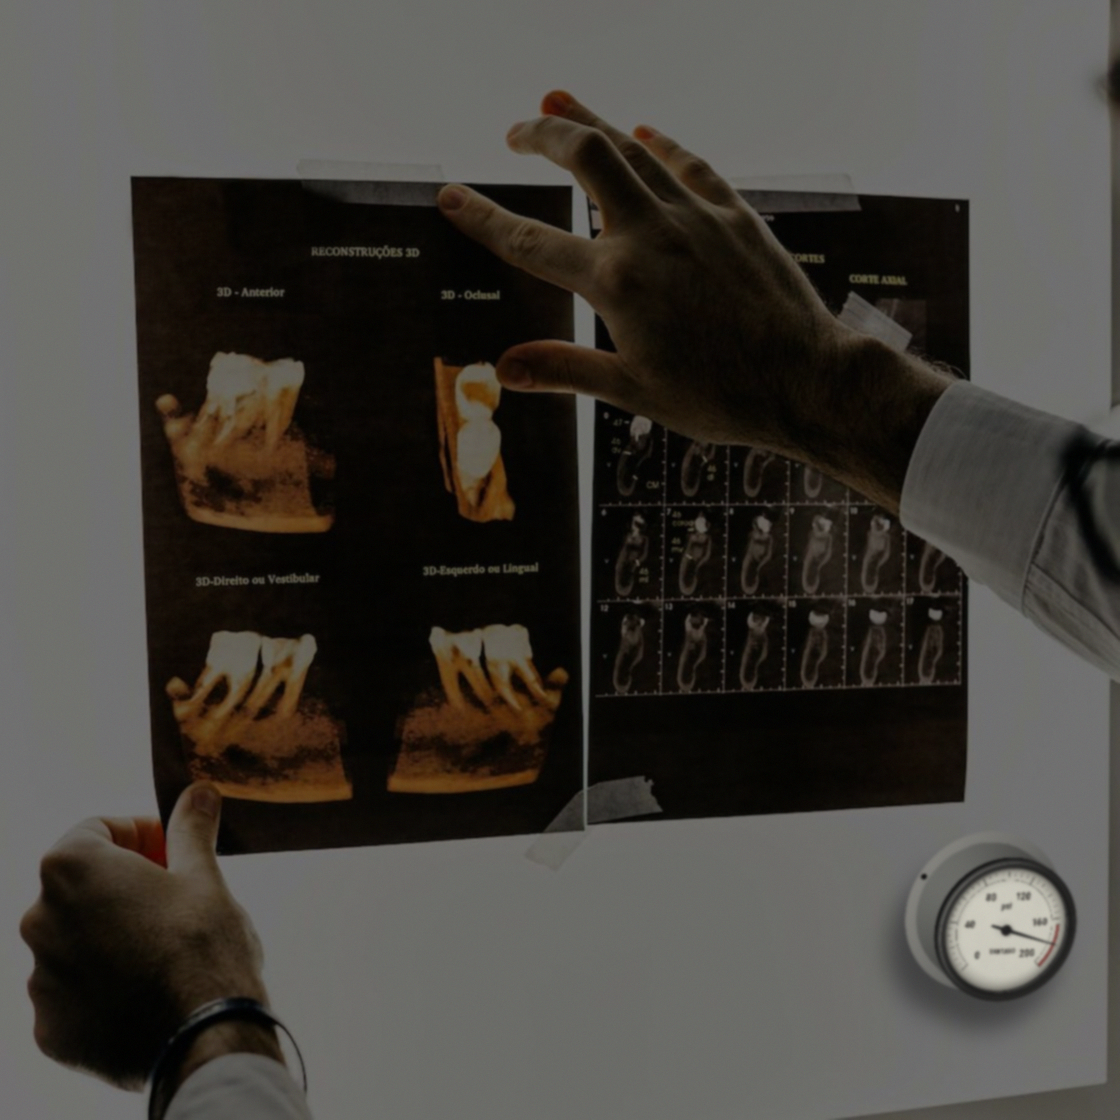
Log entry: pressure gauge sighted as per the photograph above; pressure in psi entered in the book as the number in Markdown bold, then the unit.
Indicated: **180** psi
